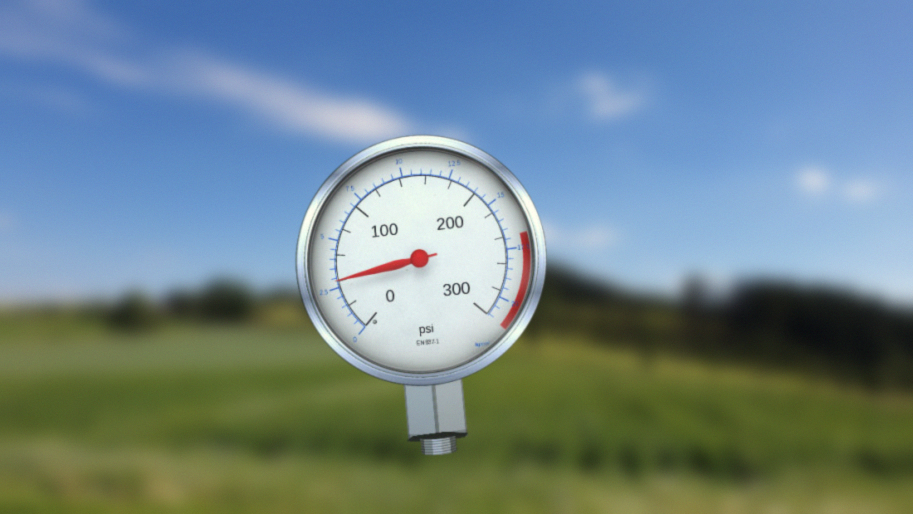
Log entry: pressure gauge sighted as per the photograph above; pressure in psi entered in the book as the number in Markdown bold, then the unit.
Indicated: **40** psi
